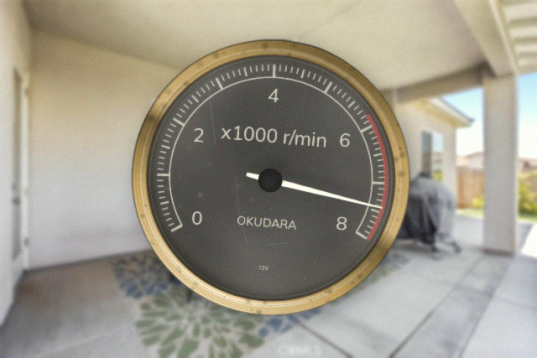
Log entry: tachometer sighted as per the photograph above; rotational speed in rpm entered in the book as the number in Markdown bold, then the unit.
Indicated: **7400** rpm
